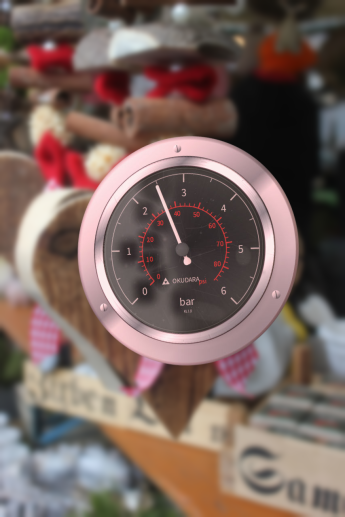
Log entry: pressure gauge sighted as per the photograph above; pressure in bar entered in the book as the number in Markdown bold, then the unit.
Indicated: **2.5** bar
